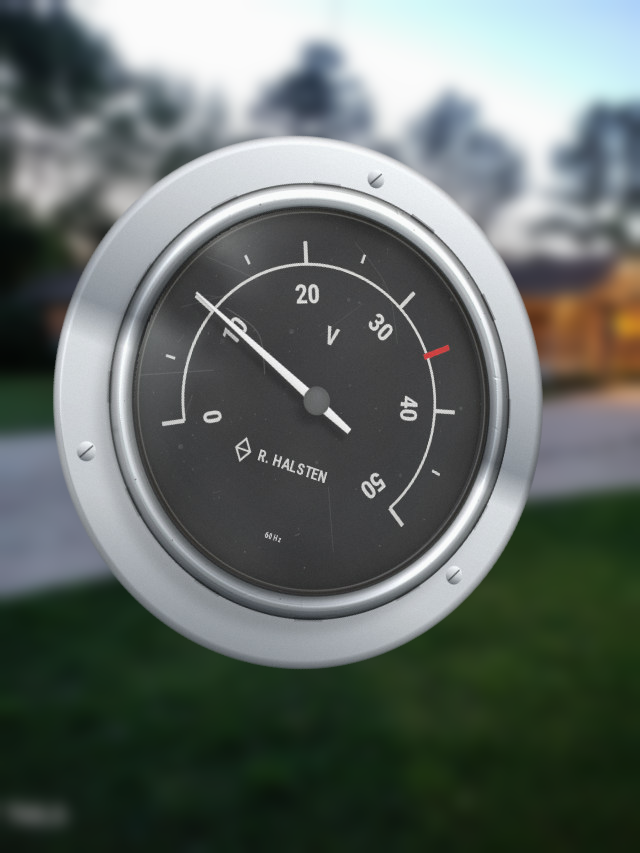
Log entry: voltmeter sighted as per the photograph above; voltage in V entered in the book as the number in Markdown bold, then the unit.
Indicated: **10** V
